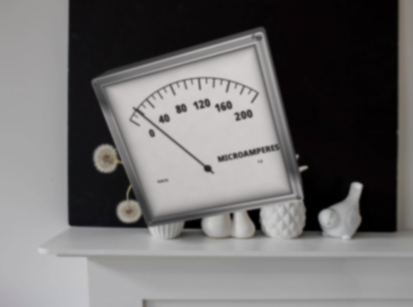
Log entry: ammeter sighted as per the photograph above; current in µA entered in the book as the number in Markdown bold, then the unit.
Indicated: **20** µA
